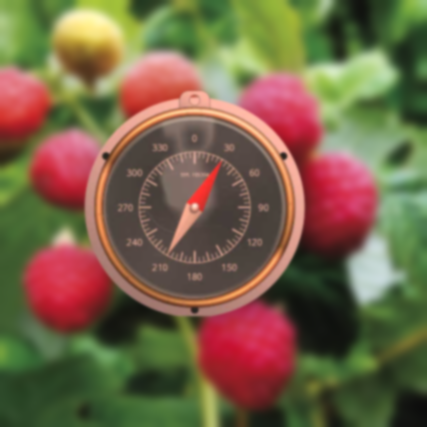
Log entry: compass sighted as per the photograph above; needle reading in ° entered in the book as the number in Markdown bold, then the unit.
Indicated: **30** °
